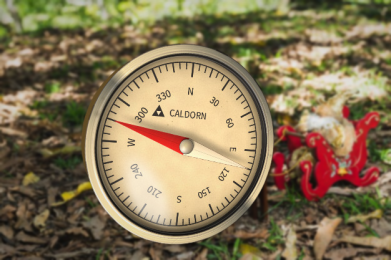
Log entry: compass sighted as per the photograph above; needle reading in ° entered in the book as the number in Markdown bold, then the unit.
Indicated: **285** °
